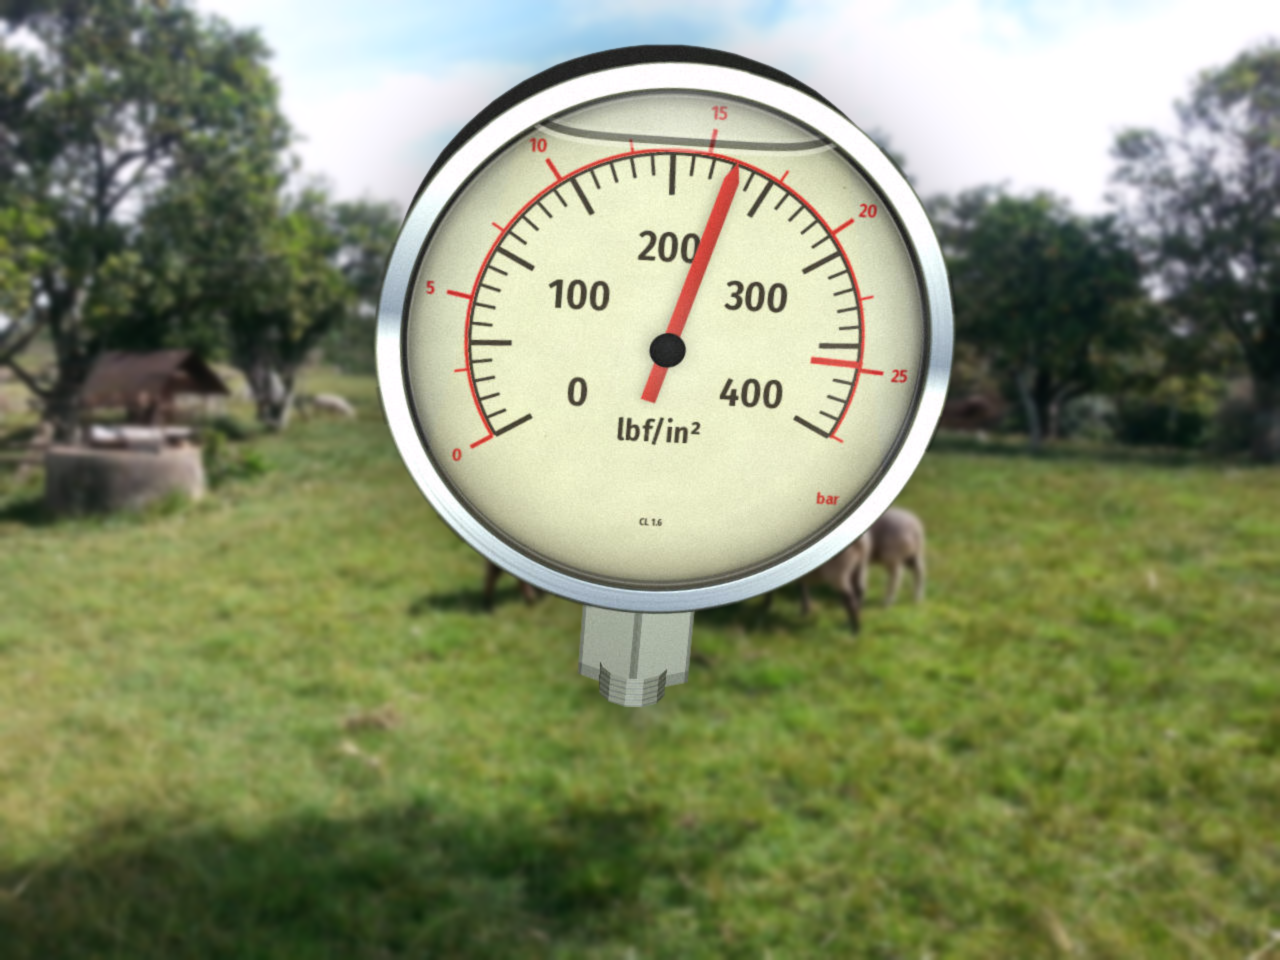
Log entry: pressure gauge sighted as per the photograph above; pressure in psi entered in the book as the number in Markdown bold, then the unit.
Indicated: **230** psi
